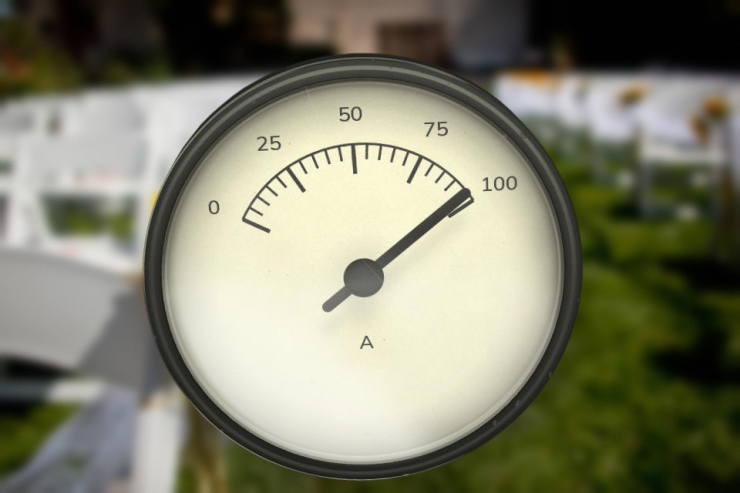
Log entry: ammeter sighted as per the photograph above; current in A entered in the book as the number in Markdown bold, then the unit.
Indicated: **95** A
